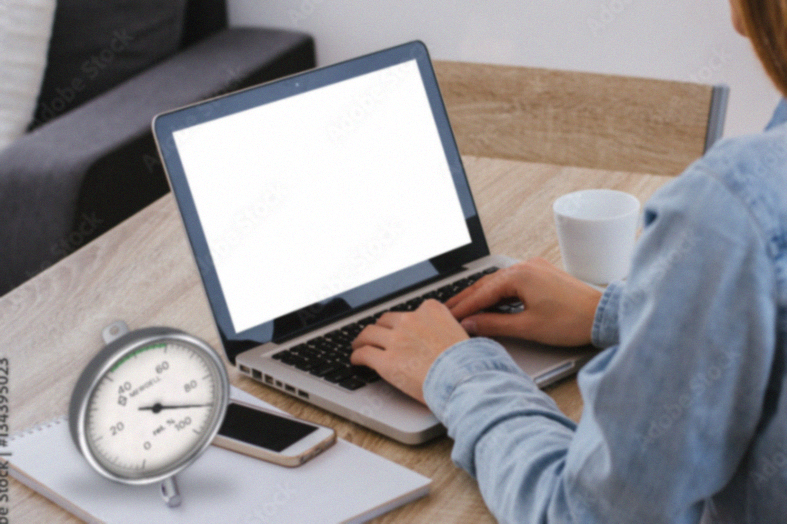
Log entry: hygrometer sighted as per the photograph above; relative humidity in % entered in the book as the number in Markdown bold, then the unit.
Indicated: **90** %
